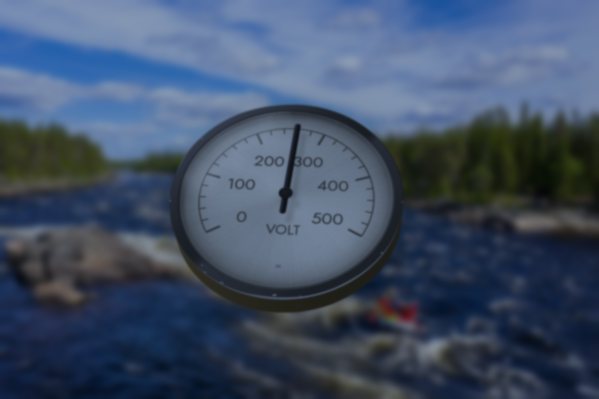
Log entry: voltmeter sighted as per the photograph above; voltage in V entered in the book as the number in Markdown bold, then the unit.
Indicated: **260** V
